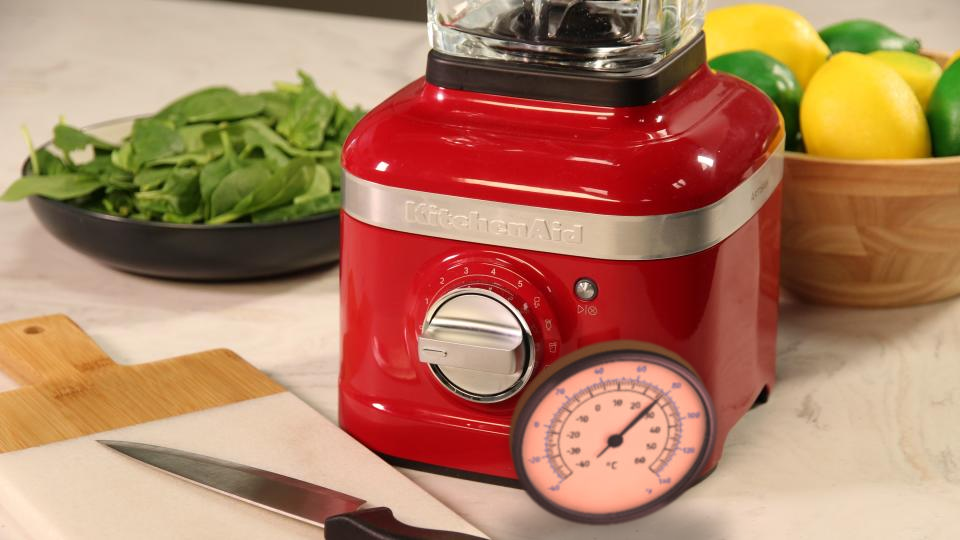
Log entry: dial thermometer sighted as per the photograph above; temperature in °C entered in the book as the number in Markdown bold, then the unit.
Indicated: **25** °C
